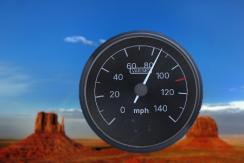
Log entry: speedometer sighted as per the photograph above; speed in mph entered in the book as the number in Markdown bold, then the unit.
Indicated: **85** mph
